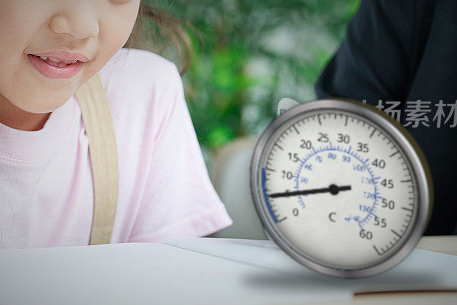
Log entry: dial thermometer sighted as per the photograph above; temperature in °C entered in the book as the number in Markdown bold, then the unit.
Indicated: **5** °C
